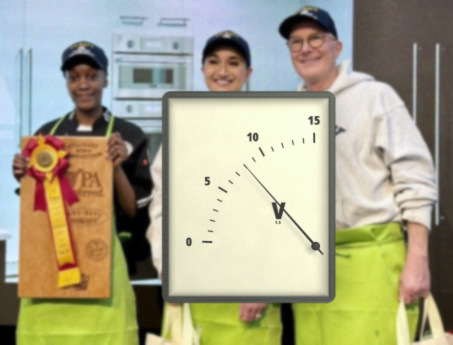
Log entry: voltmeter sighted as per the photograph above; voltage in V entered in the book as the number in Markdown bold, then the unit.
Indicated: **8** V
